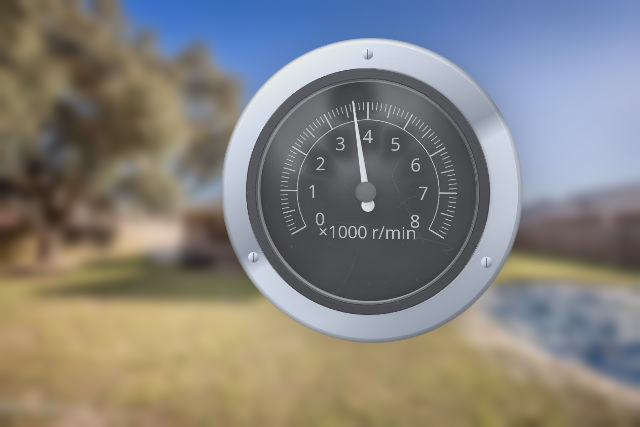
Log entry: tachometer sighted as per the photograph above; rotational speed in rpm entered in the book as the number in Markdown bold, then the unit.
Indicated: **3700** rpm
